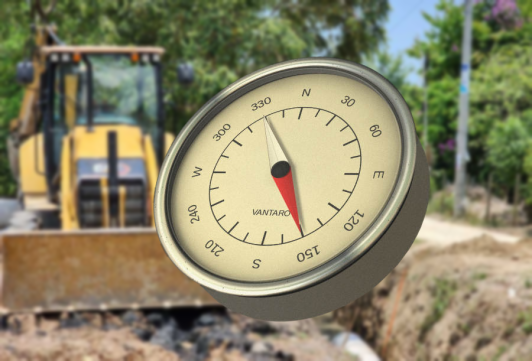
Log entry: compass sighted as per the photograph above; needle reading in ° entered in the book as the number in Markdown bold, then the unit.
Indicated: **150** °
